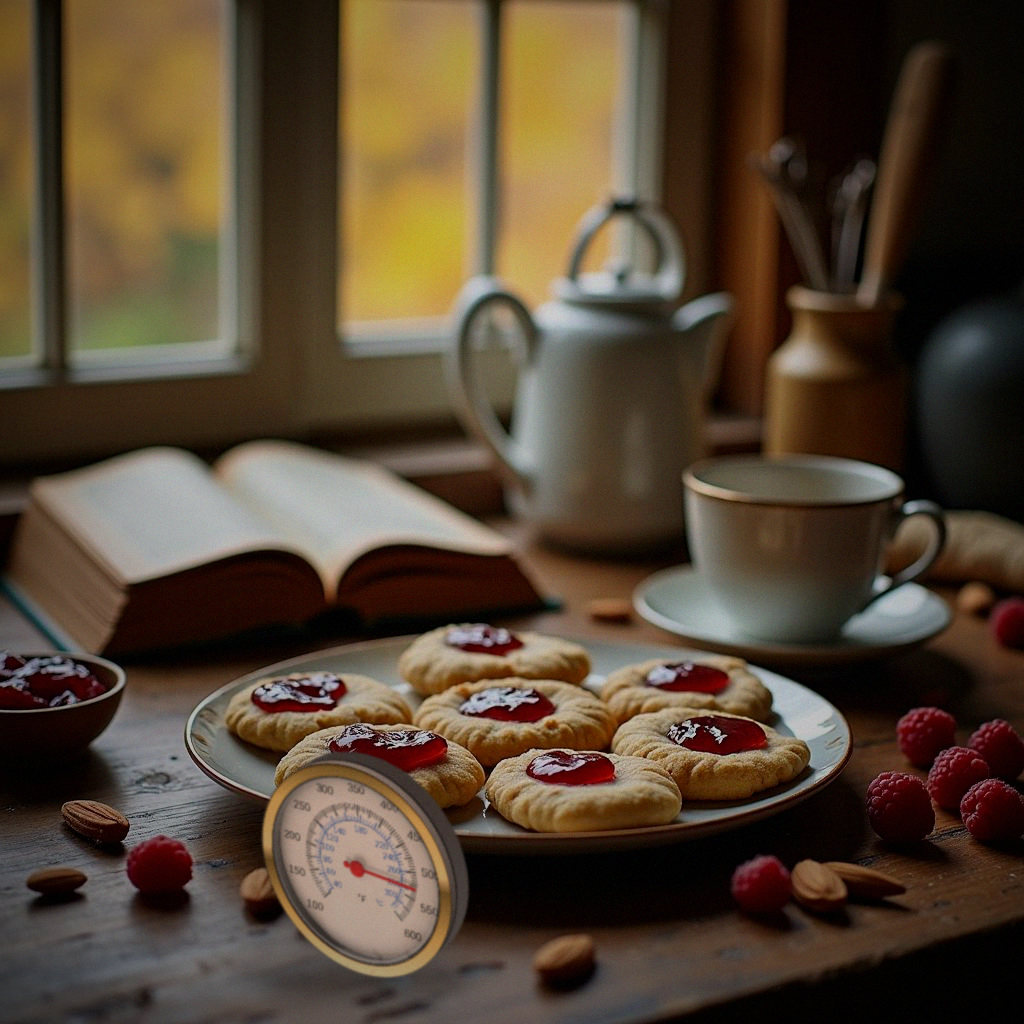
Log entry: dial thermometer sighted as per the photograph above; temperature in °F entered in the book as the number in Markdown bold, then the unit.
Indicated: **525** °F
